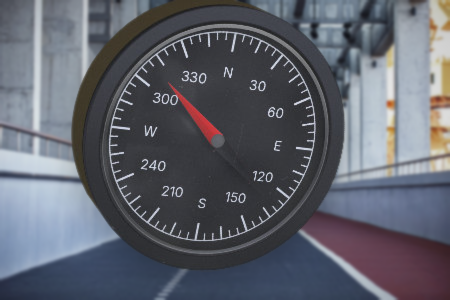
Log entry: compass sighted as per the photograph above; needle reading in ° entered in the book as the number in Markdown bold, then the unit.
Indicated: **310** °
